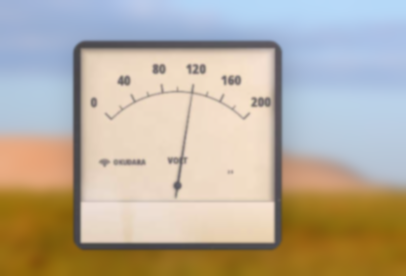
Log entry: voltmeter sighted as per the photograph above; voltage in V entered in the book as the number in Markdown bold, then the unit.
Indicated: **120** V
